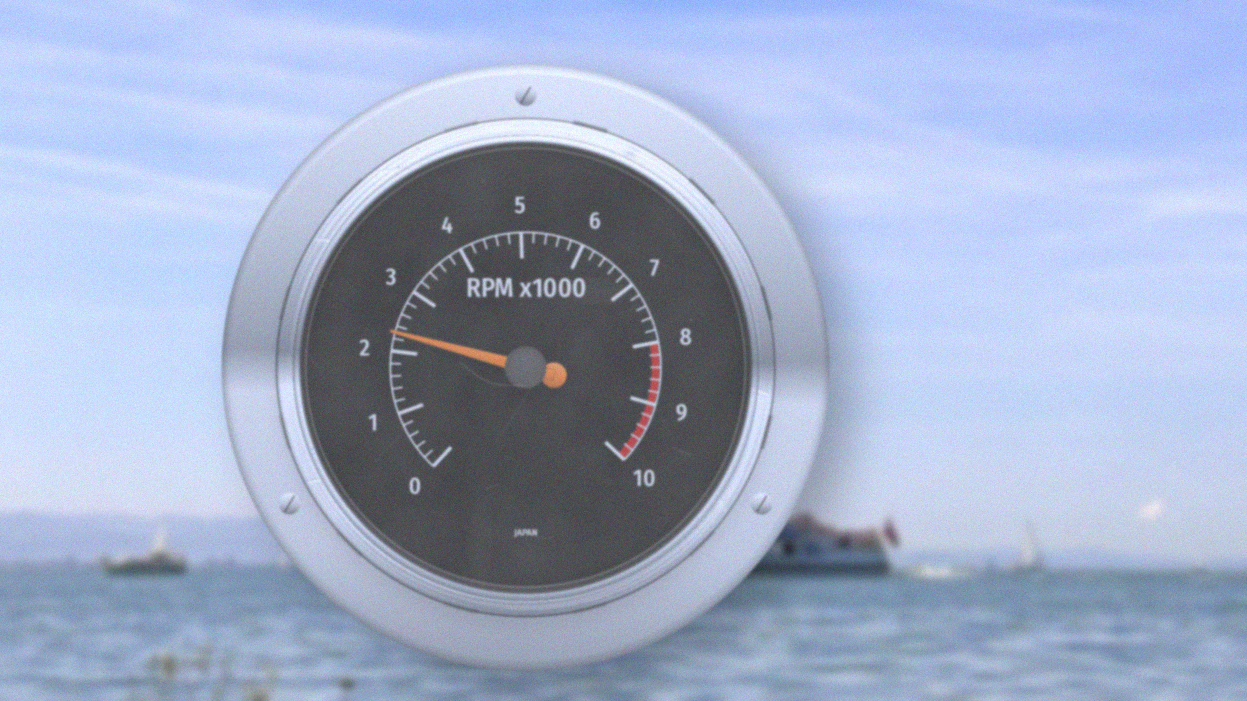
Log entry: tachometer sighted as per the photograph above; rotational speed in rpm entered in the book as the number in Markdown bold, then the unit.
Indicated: **2300** rpm
